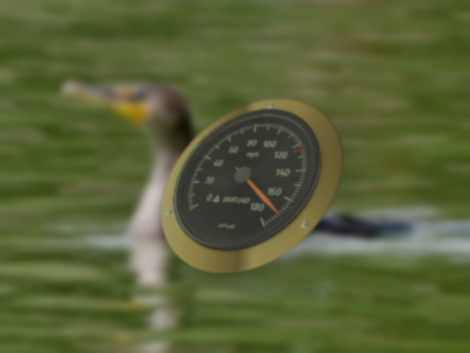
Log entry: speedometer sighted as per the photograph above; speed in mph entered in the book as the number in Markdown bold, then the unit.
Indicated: **170** mph
